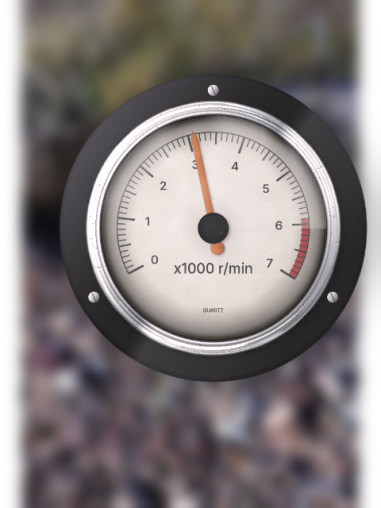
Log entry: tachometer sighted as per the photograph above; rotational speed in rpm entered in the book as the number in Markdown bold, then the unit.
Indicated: **3100** rpm
